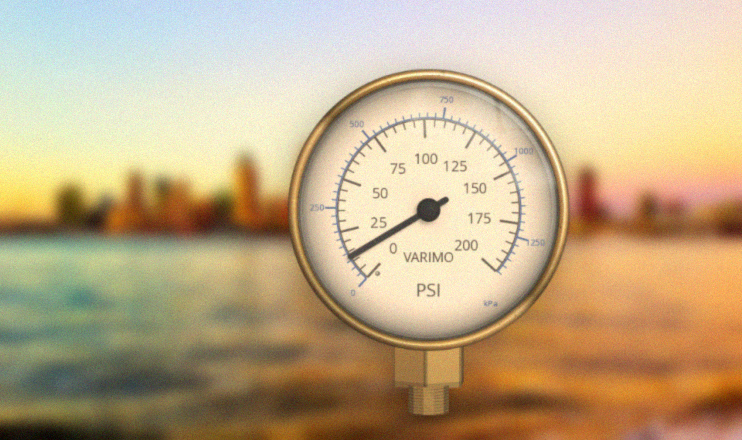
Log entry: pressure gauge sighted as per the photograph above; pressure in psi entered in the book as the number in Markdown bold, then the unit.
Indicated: **12.5** psi
